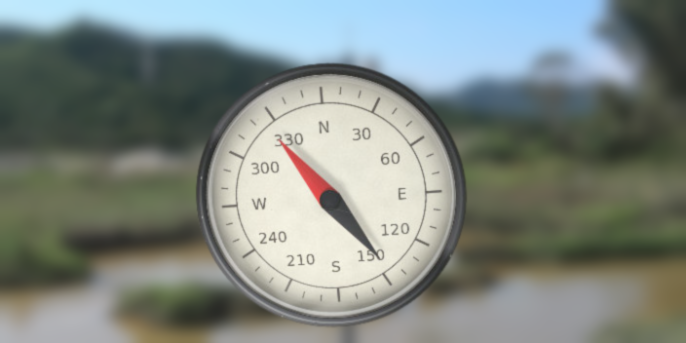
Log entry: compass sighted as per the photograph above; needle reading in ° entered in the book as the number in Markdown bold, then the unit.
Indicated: **325** °
